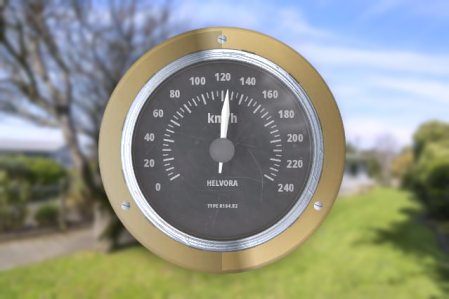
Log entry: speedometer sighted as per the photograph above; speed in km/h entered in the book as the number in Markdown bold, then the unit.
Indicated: **125** km/h
